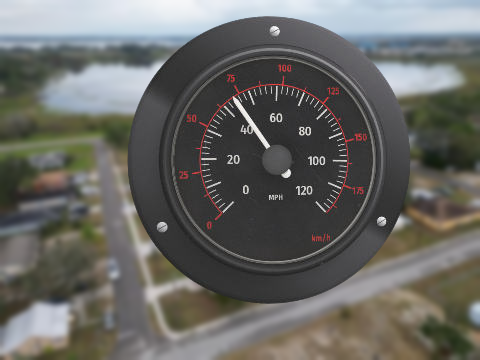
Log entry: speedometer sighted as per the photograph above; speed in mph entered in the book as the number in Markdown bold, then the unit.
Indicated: **44** mph
